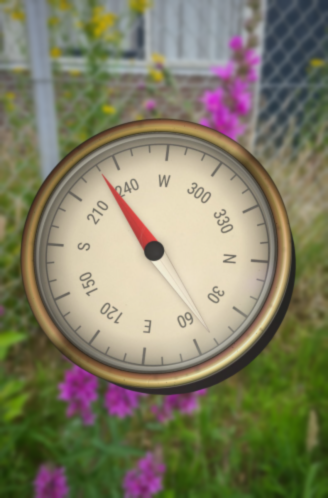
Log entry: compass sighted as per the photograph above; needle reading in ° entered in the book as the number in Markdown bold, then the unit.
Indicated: **230** °
